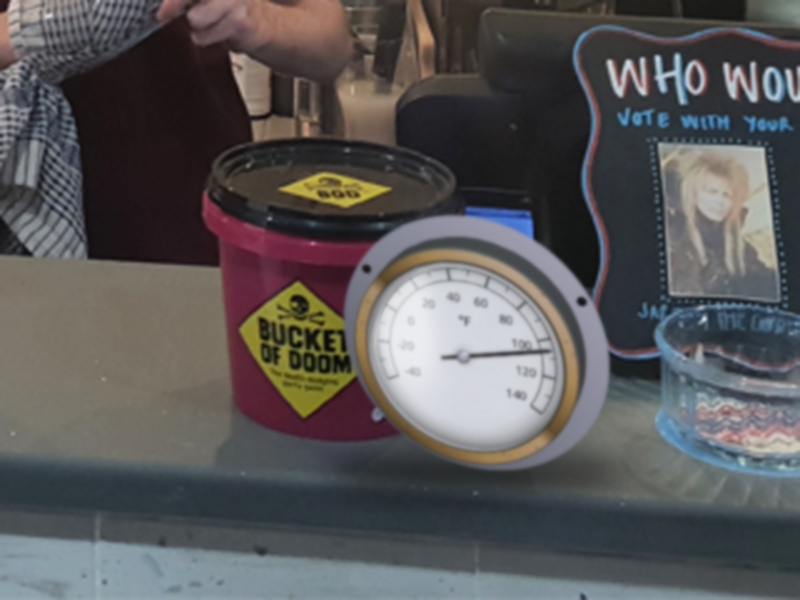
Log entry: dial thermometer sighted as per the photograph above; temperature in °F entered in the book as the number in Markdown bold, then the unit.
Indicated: **105** °F
